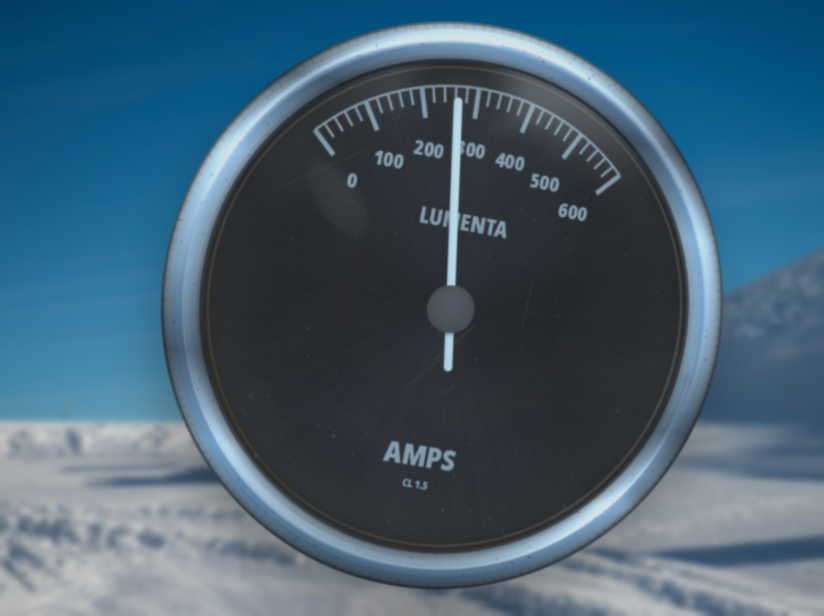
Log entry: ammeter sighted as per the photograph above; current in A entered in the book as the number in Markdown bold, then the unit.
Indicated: **260** A
